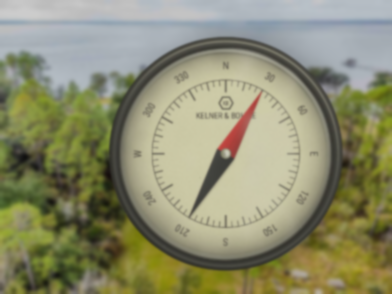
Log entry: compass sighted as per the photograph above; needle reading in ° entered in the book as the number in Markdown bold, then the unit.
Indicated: **30** °
